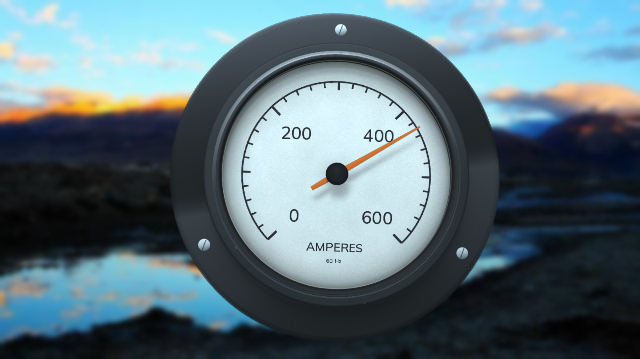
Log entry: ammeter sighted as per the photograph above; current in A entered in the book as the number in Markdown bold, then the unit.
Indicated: **430** A
